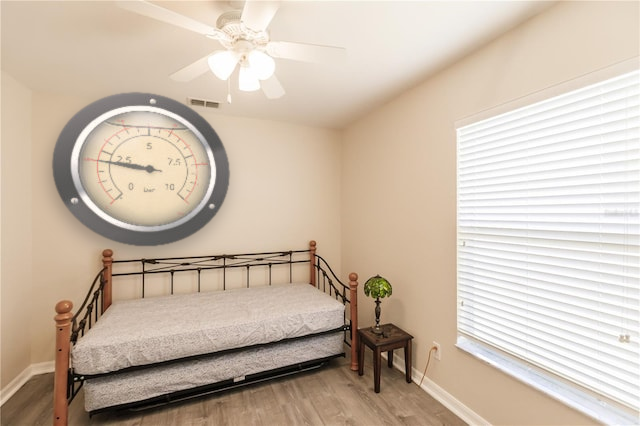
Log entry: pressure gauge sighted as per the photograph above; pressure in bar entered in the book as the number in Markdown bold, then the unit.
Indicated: **2** bar
